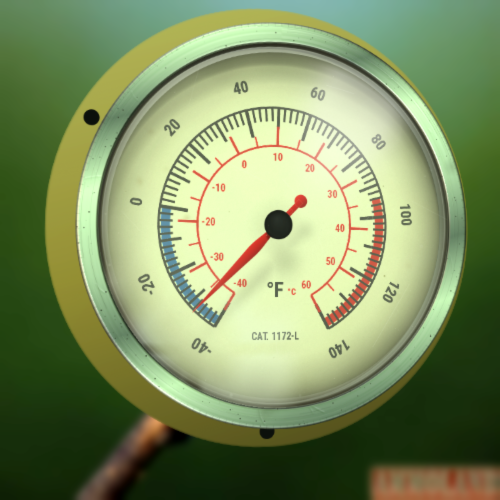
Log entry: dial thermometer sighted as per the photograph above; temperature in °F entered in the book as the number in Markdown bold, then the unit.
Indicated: **-32** °F
